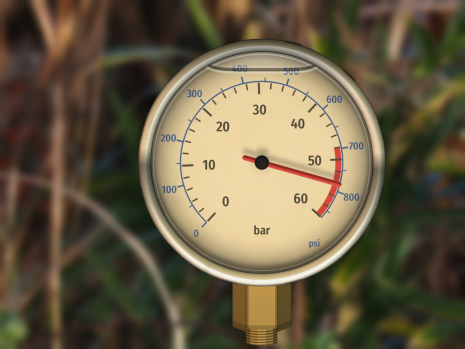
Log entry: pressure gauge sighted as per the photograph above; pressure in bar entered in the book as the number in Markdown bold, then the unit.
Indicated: **54** bar
